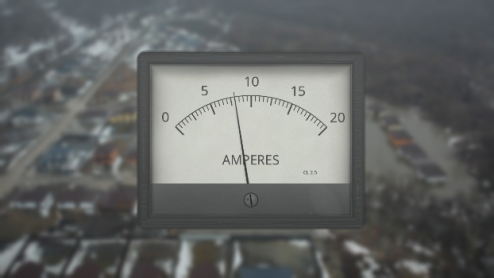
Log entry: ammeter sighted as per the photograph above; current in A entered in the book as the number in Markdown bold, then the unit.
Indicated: **8** A
